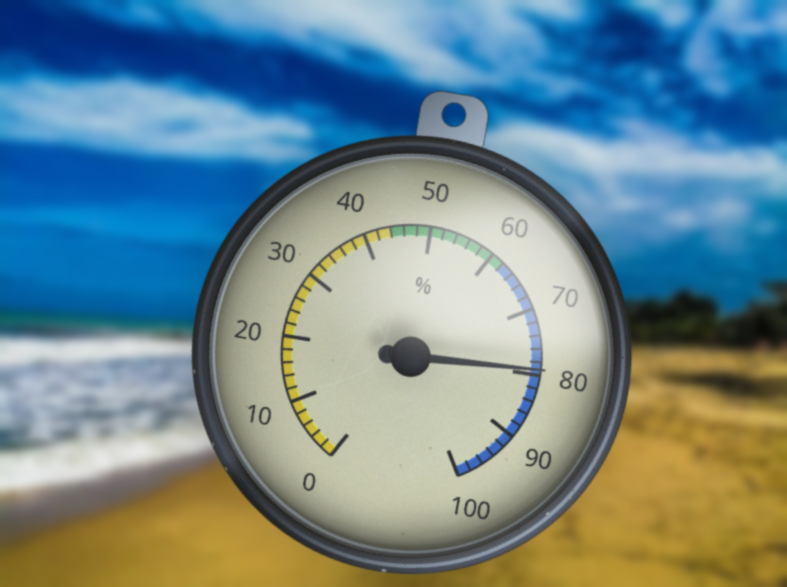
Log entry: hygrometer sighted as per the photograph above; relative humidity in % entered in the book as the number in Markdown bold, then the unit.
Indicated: **79** %
